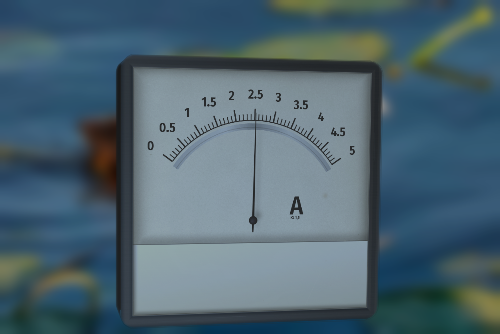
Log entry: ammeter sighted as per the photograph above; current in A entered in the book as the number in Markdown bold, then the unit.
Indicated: **2.5** A
